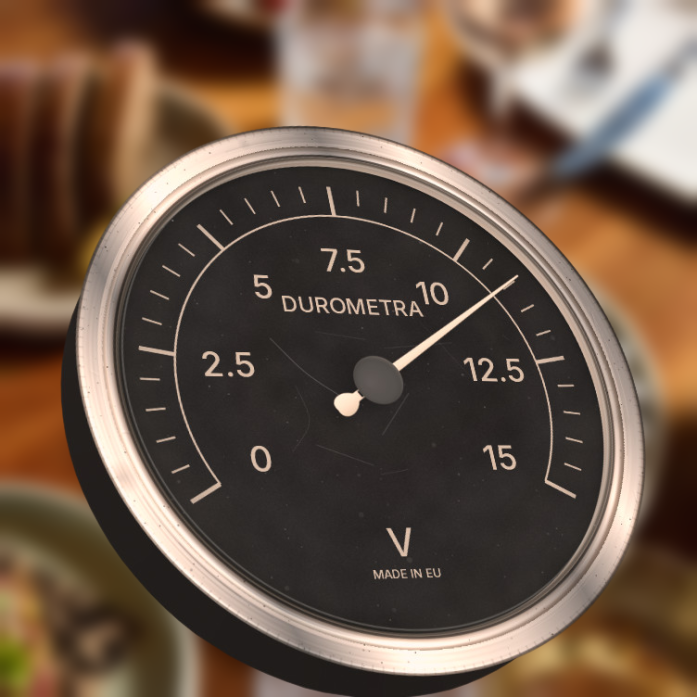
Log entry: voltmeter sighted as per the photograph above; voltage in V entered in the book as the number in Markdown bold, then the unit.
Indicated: **11** V
